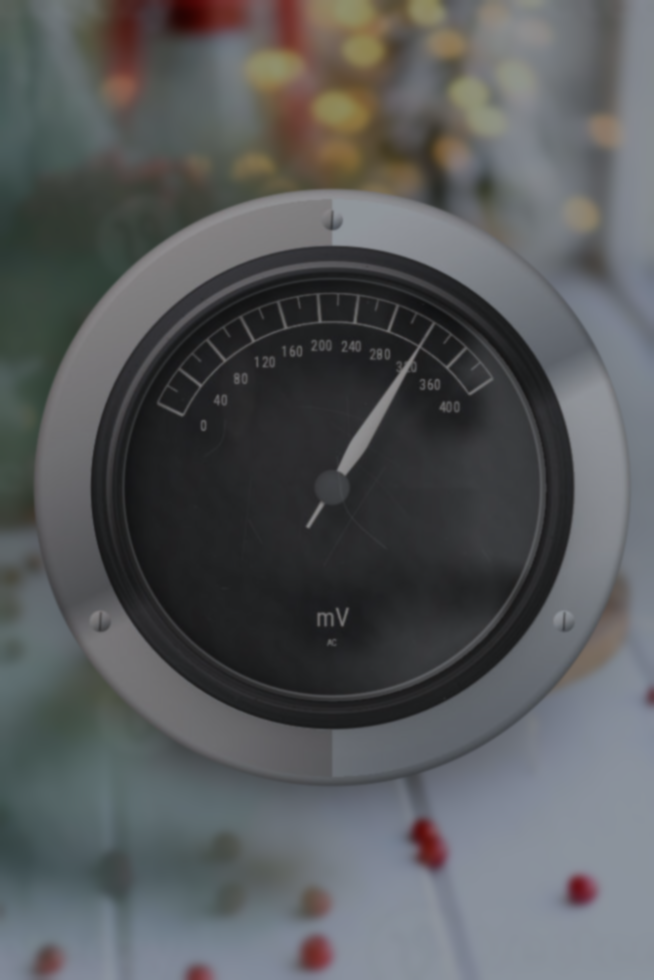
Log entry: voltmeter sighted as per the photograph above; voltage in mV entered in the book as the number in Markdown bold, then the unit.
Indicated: **320** mV
